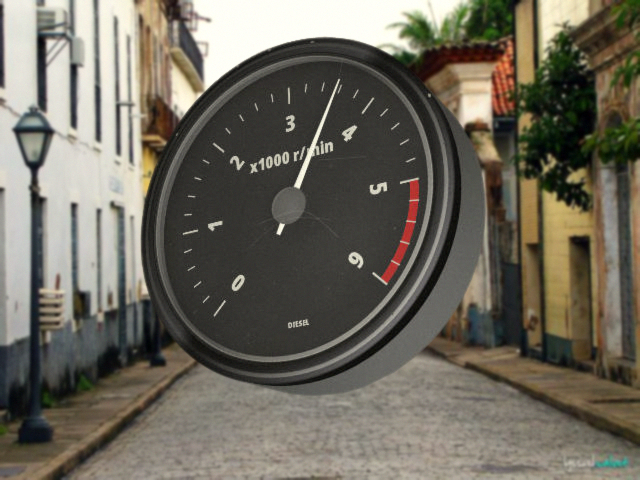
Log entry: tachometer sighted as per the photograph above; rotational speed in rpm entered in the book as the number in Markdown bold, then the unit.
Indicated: **3600** rpm
